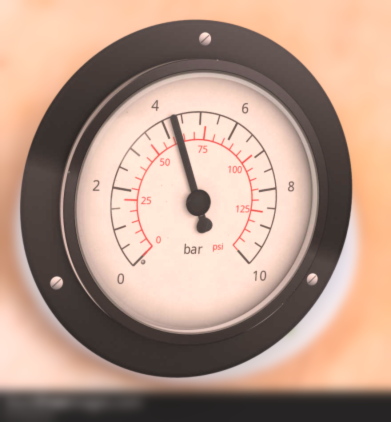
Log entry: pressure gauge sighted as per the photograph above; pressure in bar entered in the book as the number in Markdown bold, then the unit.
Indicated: **4.25** bar
